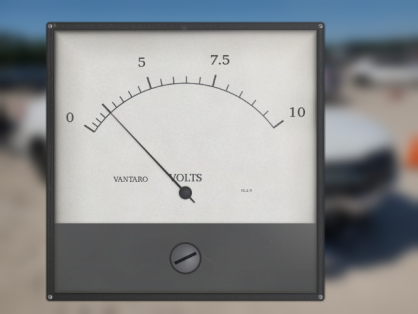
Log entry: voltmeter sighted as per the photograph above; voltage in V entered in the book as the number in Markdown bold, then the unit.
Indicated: **2.5** V
